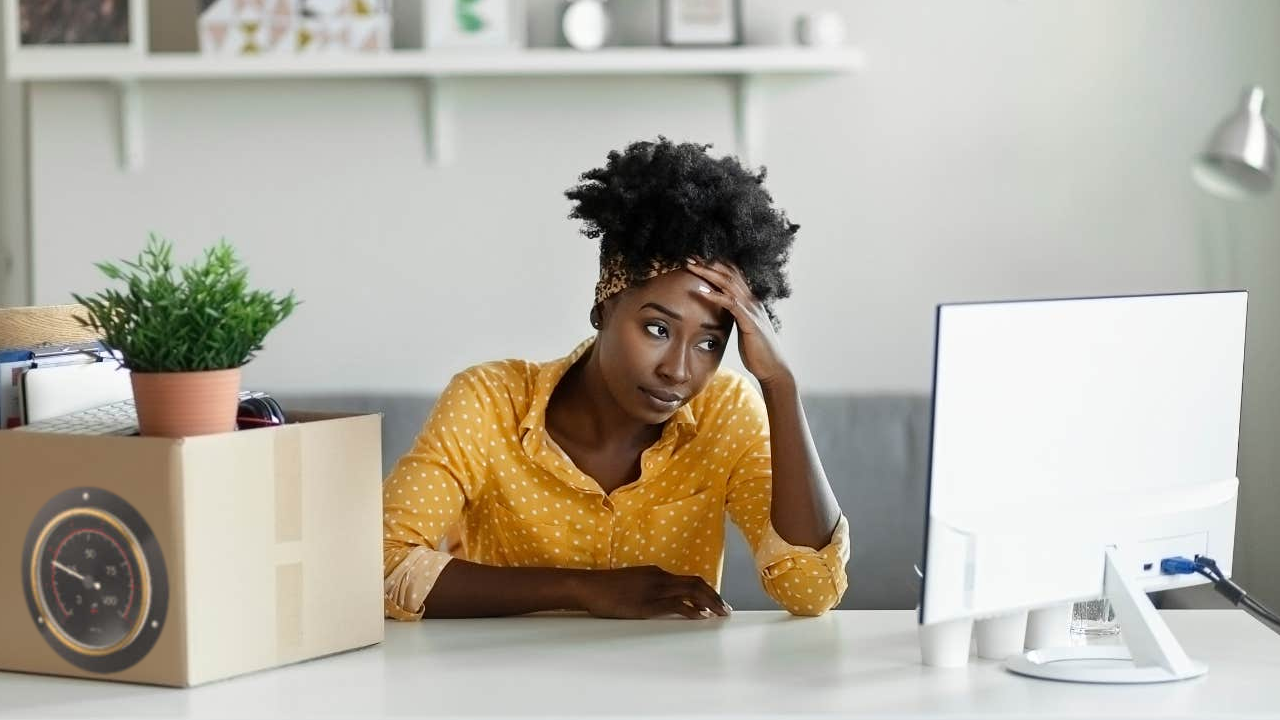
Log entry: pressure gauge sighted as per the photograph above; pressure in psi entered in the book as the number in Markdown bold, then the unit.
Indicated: **25** psi
